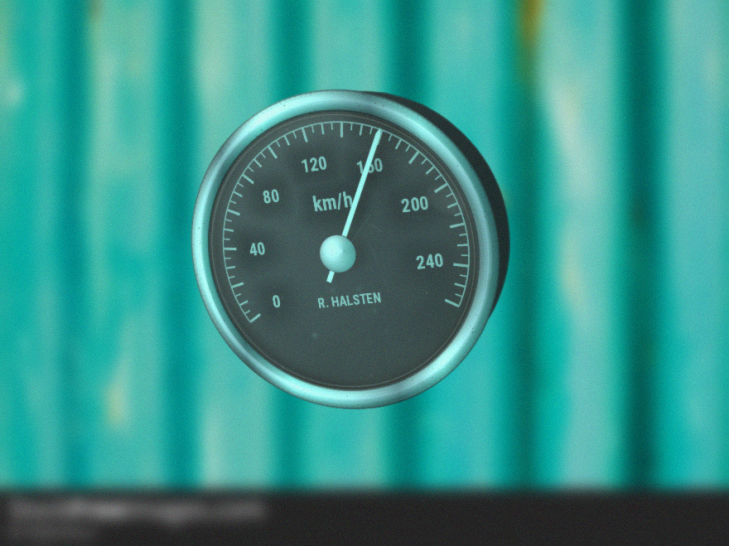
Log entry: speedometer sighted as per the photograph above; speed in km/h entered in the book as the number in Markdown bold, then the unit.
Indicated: **160** km/h
